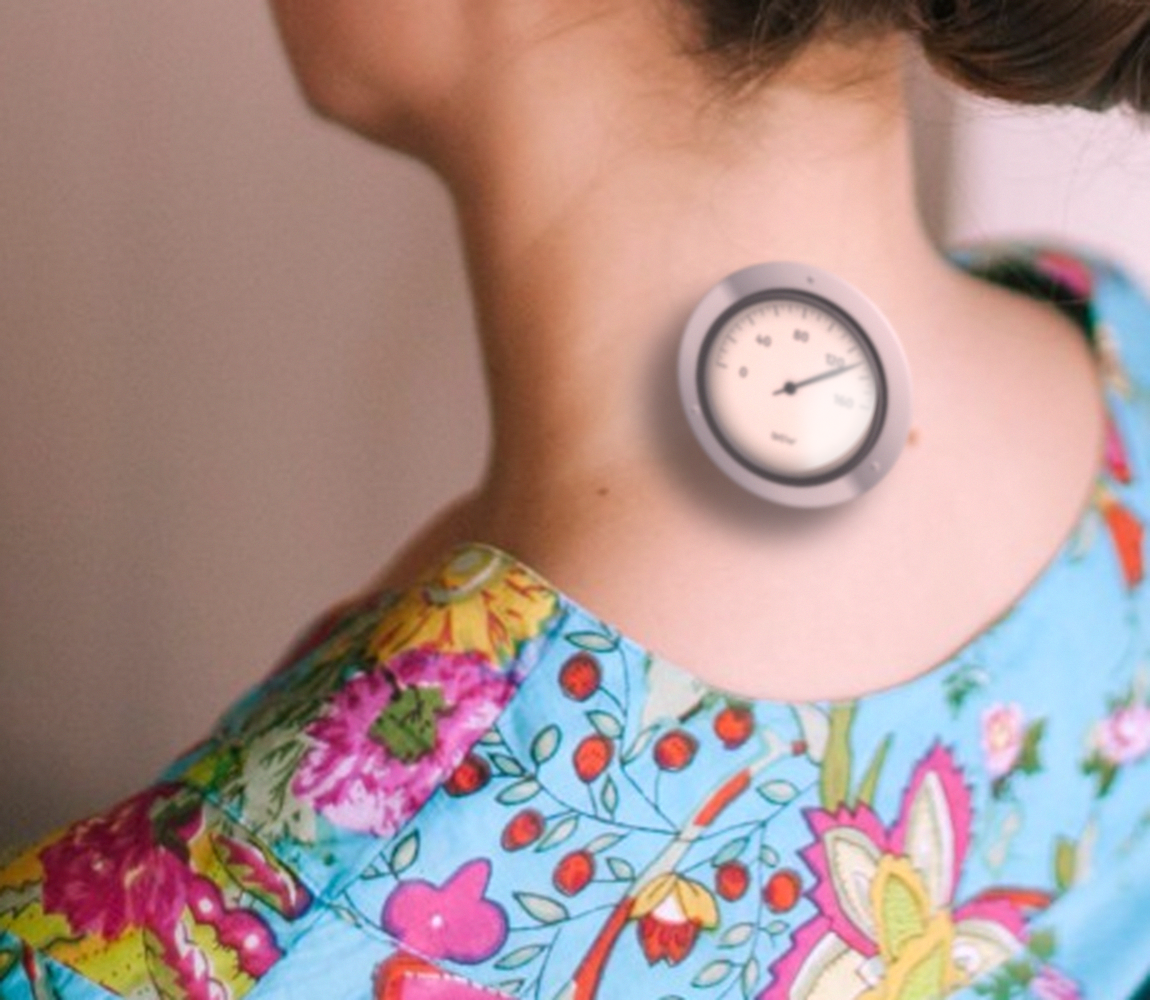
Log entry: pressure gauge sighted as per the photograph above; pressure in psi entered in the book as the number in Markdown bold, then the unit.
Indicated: **130** psi
